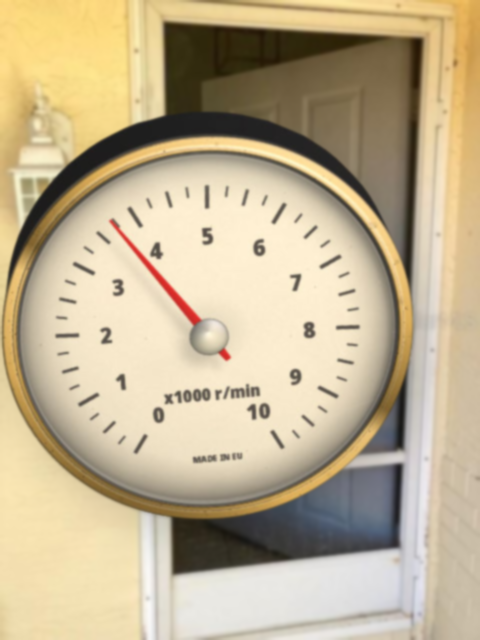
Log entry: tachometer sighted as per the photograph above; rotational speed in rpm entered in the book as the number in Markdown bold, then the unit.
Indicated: **3750** rpm
